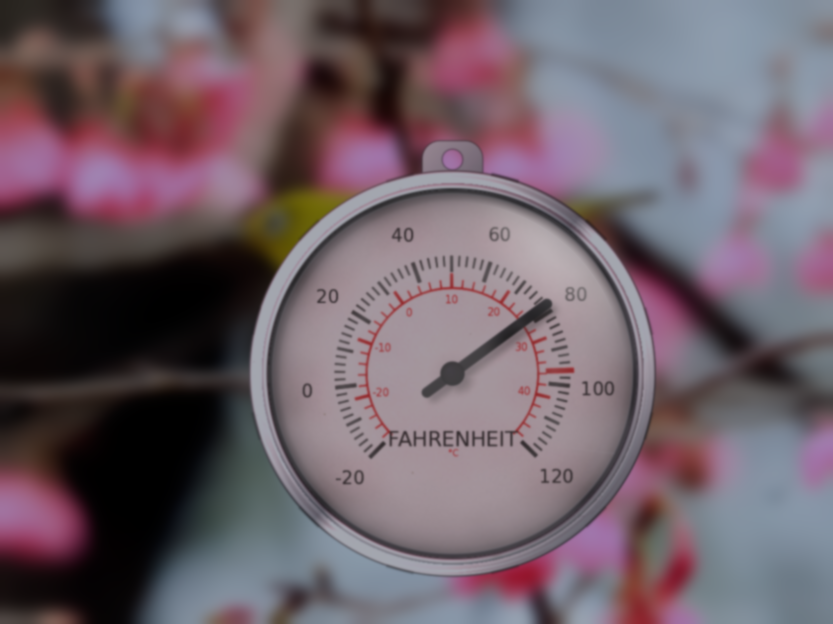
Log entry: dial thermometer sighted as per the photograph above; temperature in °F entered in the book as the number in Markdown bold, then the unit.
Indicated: **78** °F
